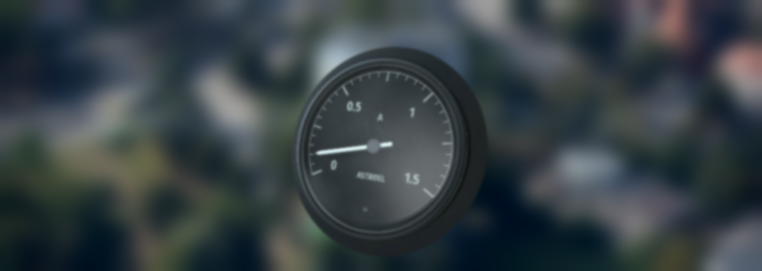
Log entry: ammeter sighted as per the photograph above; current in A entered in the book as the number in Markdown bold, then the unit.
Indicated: **0.1** A
